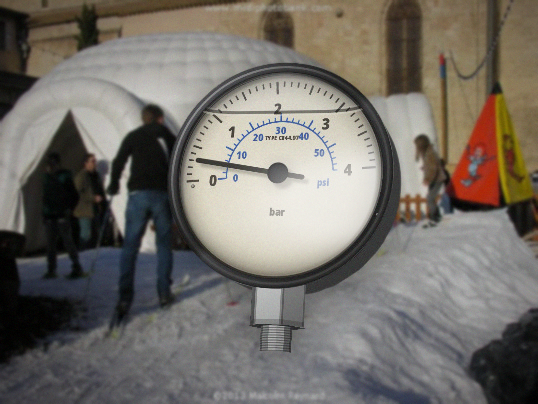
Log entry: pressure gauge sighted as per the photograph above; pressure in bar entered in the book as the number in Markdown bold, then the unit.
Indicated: **0.3** bar
